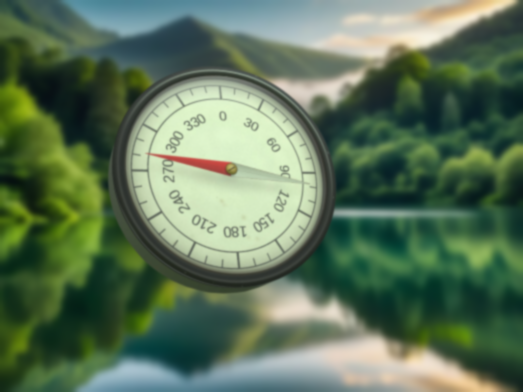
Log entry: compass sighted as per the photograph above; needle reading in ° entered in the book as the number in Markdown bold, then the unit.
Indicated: **280** °
